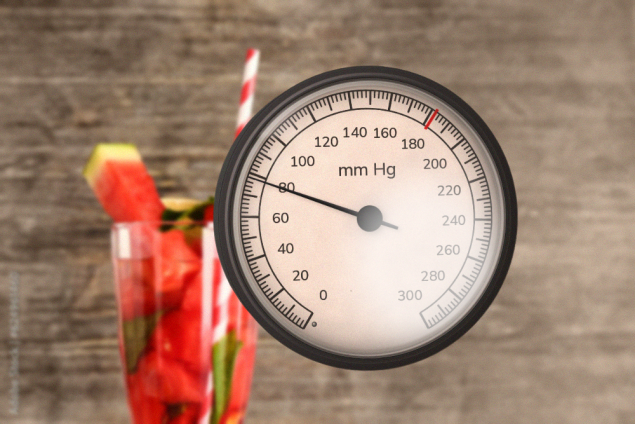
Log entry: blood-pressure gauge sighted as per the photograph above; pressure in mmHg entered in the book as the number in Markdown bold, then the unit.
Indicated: **78** mmHg
